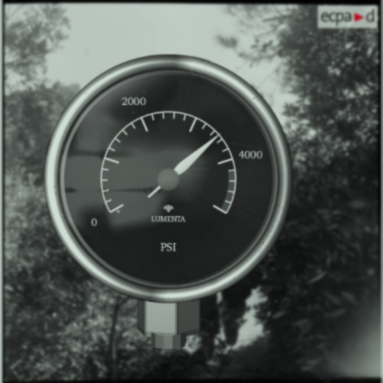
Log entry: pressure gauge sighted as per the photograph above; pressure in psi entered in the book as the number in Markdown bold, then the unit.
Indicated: **3500** psi
